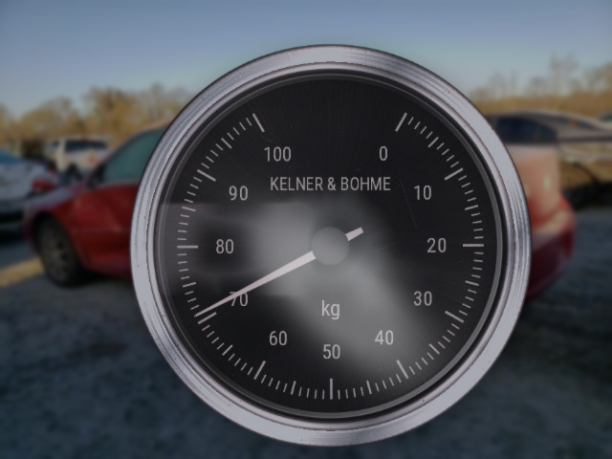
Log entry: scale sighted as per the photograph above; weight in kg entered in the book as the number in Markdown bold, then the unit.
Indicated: **71** kg
